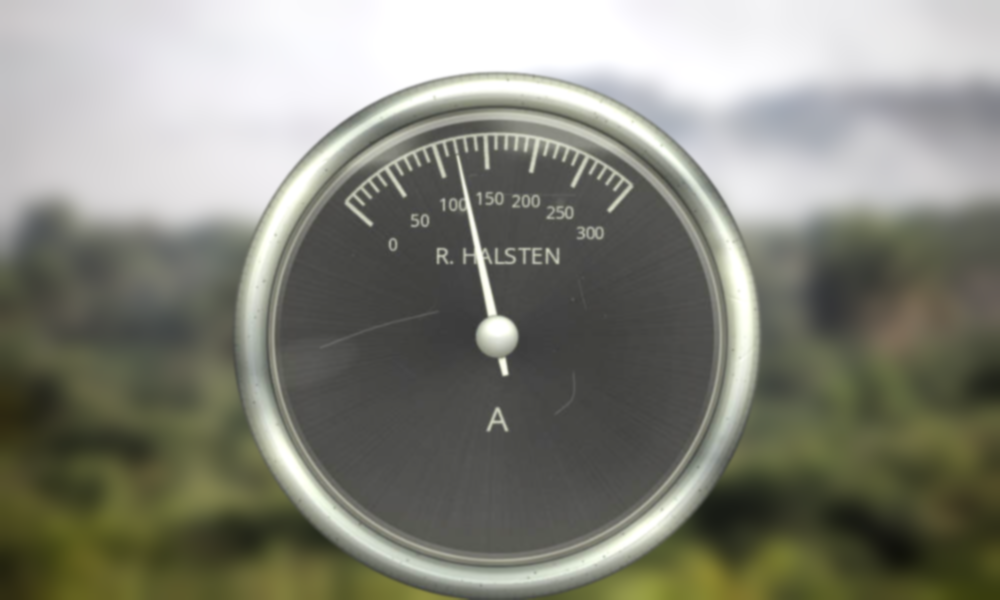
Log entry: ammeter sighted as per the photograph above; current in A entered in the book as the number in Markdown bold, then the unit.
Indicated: **120** A
